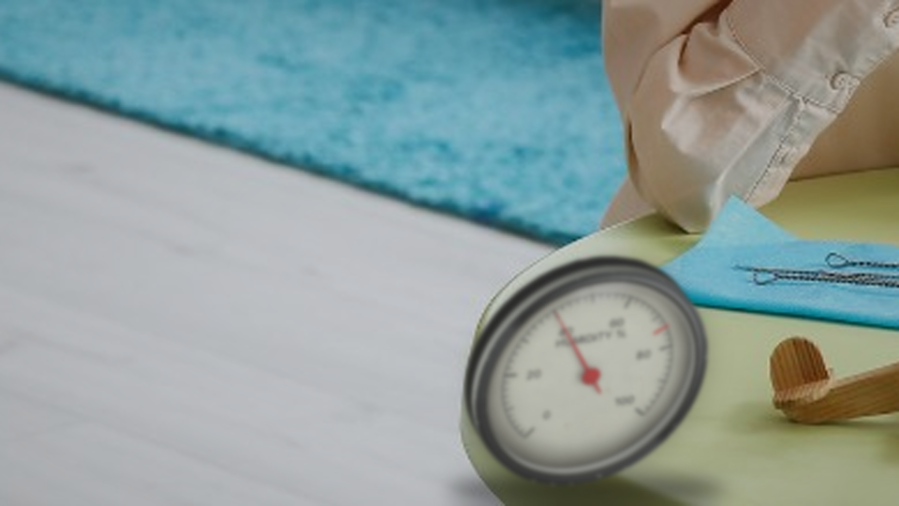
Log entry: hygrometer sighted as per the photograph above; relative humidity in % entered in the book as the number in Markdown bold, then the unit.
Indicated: **40** %
